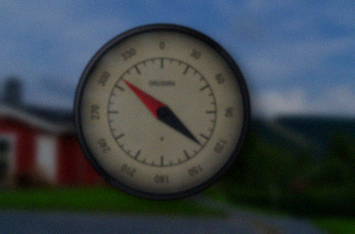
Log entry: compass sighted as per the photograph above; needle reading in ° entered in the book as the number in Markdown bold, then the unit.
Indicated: **310** °
